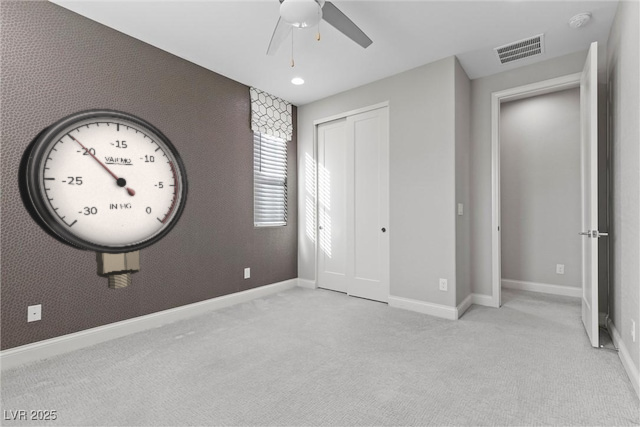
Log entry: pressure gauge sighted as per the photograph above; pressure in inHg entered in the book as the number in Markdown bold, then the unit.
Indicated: **-20** inHg
